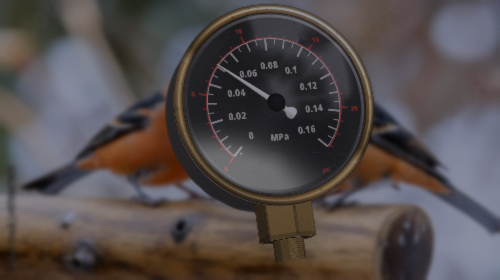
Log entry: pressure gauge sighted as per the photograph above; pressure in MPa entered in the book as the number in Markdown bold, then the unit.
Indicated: **0.05** MPa
